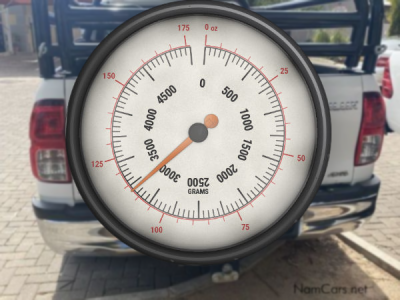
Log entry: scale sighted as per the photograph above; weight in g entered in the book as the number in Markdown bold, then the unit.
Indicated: **3200** g
